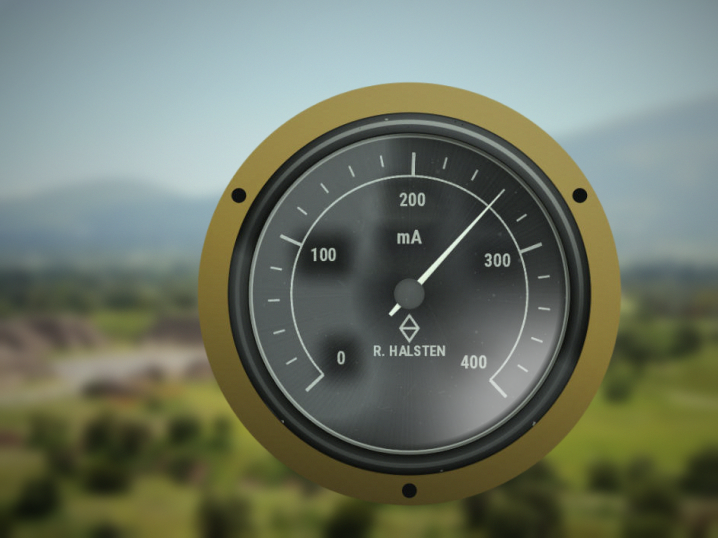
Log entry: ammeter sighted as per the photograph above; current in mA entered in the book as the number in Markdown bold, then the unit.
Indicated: **260** mA
